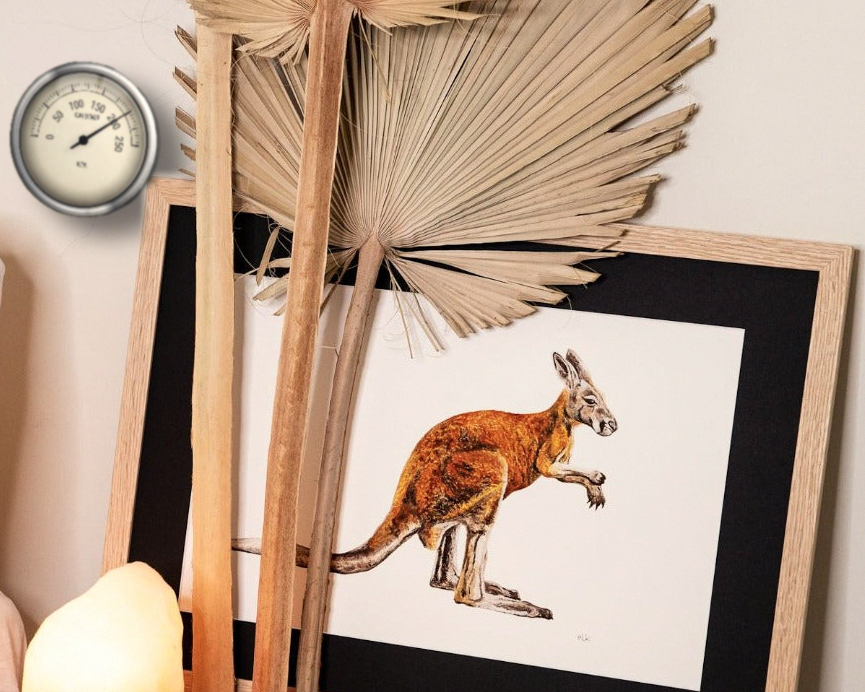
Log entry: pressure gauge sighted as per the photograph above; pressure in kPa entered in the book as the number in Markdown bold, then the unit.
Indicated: **200** kPa
